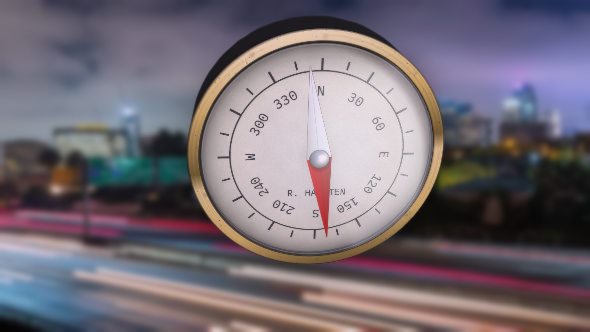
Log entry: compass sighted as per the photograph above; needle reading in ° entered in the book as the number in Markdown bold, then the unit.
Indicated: **172.5** °
